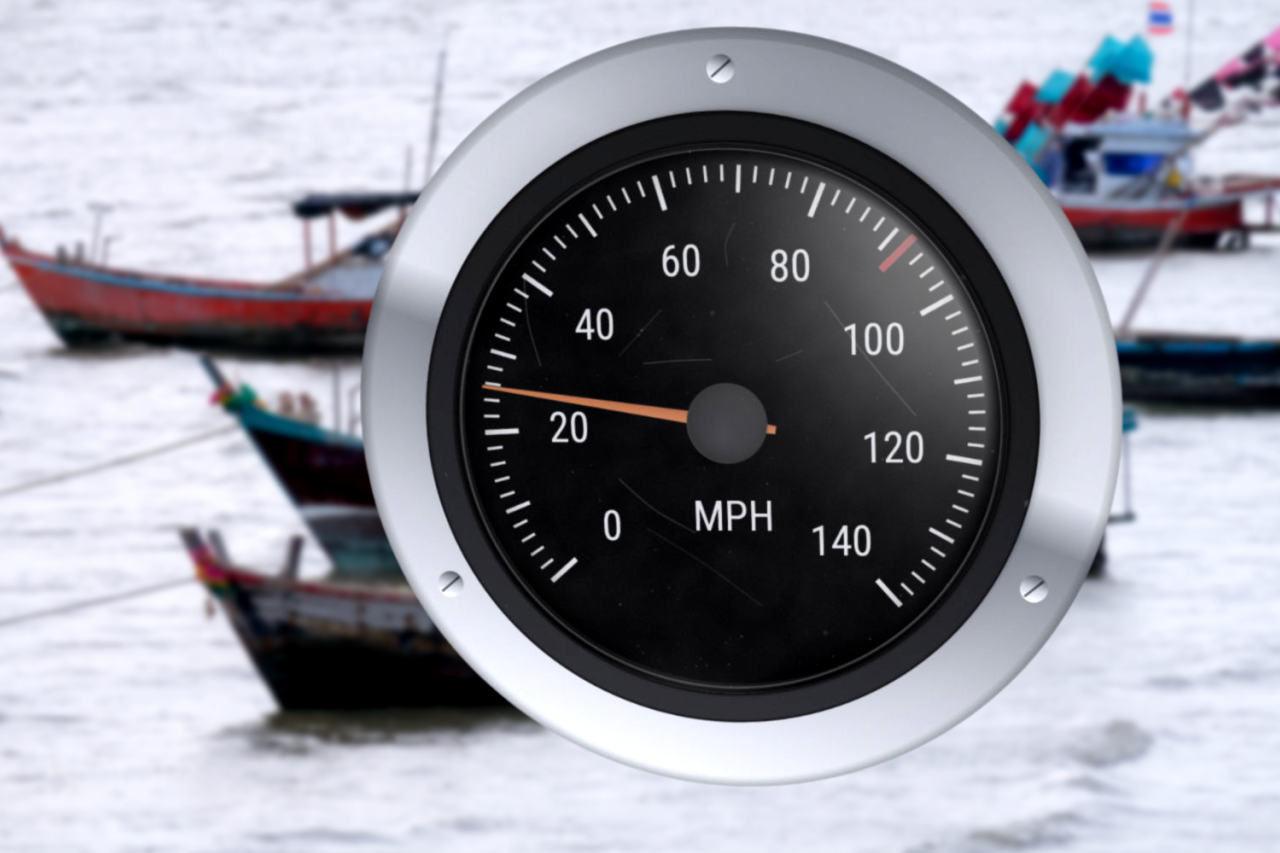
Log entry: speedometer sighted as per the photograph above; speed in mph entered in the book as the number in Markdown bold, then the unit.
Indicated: **26** mph
